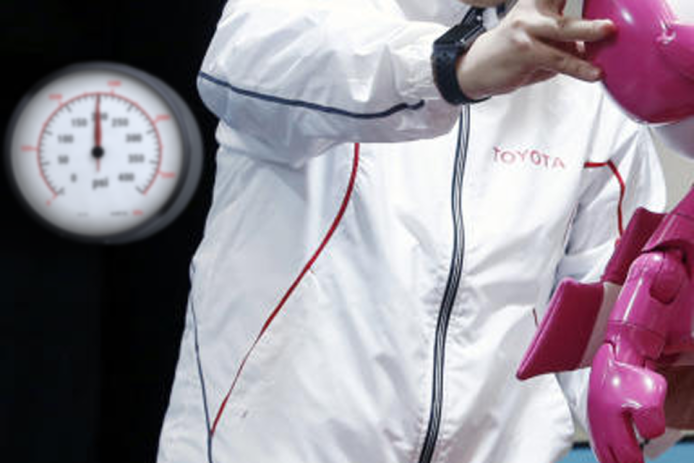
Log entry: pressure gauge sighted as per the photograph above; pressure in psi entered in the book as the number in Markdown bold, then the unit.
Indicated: **200** psi
